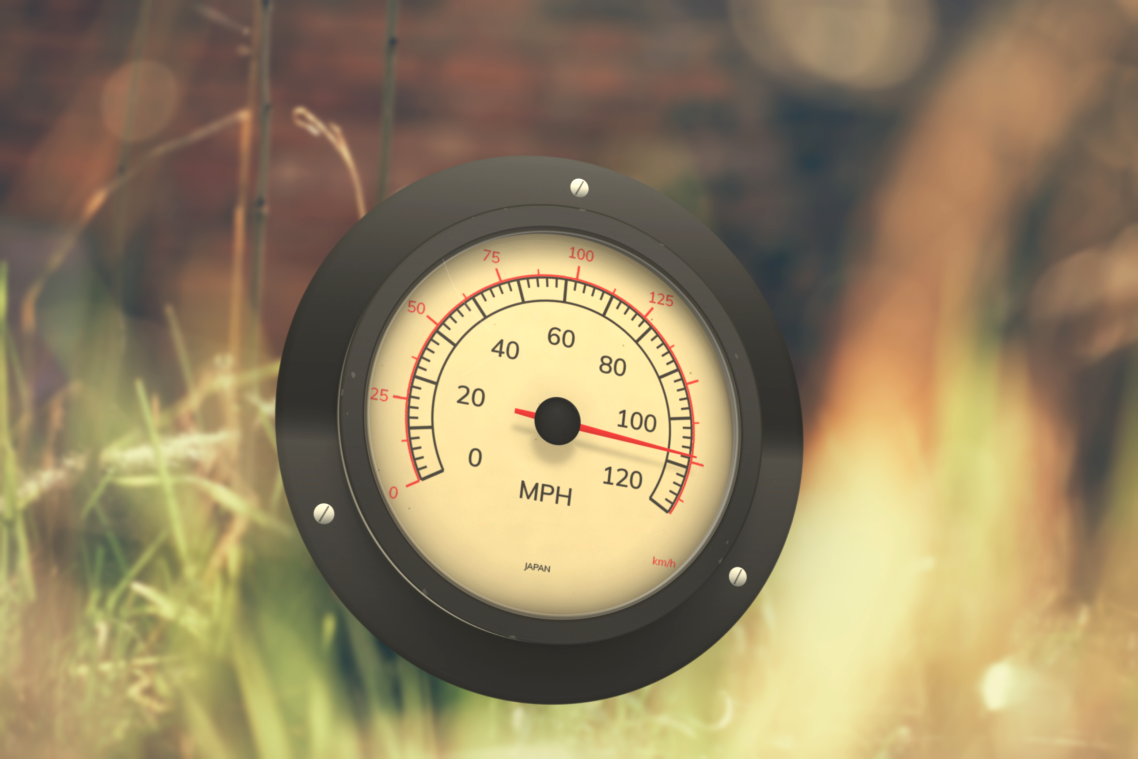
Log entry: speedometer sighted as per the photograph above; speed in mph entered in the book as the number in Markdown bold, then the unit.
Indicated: **108** mph
